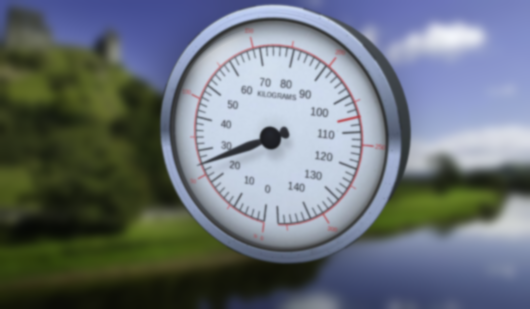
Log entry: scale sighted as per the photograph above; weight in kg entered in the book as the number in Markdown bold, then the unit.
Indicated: **26** kg
